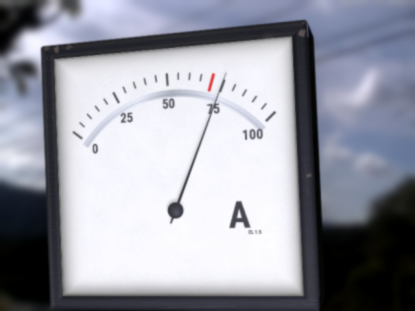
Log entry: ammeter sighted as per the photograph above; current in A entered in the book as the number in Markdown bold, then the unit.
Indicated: **75** A
